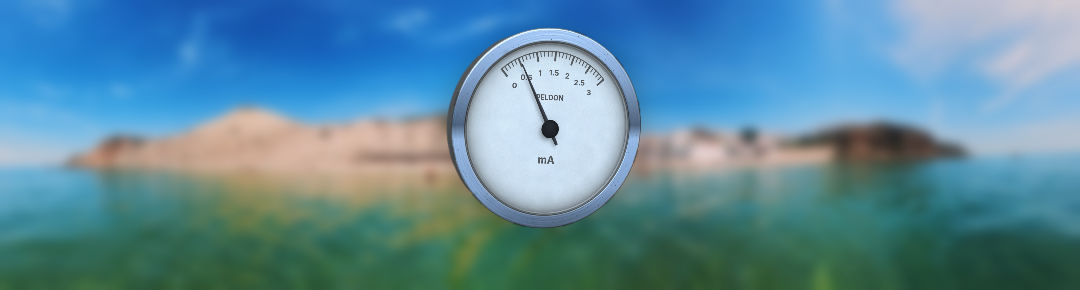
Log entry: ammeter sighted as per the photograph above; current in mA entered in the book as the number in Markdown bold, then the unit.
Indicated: **0.5** mA
